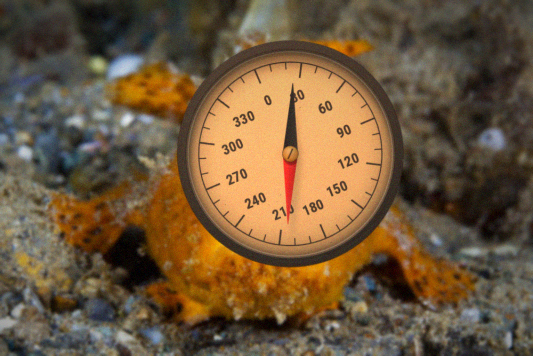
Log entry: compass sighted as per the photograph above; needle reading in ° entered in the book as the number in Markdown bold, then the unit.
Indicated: **205** °
